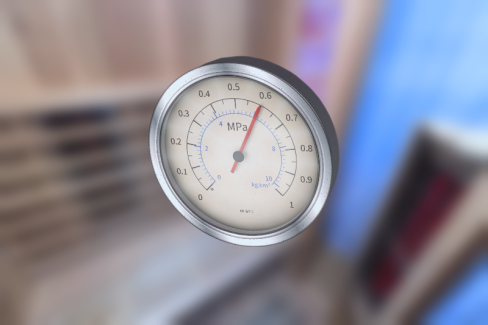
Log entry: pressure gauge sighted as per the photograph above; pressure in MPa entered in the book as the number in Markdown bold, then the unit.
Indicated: **0.6** MPa
